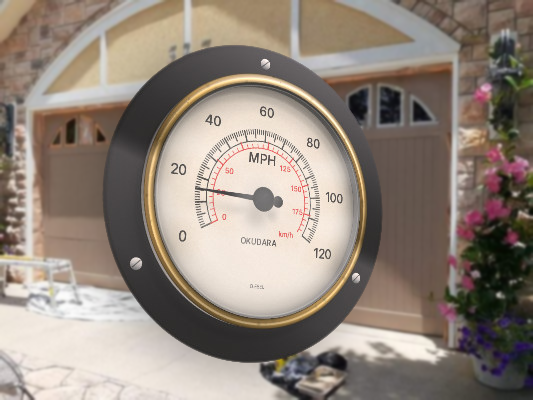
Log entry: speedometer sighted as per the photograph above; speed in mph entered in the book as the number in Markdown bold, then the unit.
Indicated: **15** mph
